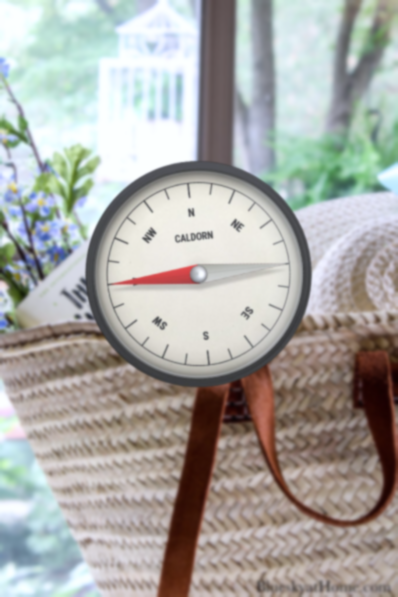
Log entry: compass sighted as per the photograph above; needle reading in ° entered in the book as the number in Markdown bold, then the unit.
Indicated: **270** °
